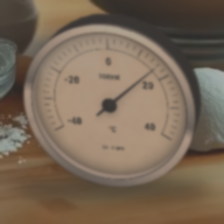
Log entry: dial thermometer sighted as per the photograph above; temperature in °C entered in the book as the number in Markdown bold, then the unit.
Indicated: **16** °C
